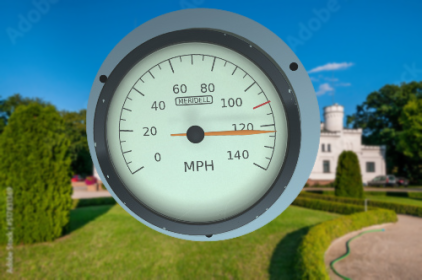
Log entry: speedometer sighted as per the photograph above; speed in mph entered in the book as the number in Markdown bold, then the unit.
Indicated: **122.5** mph
